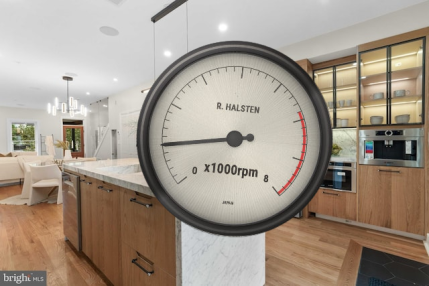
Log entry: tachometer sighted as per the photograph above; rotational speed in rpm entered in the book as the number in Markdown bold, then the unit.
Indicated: **1000** rpm
